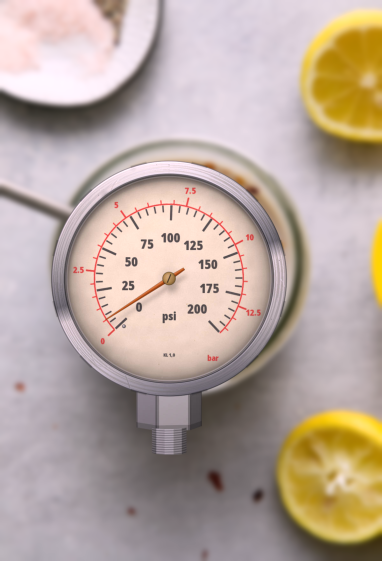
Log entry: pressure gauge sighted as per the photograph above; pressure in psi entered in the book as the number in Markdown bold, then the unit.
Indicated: **7.5** psi
